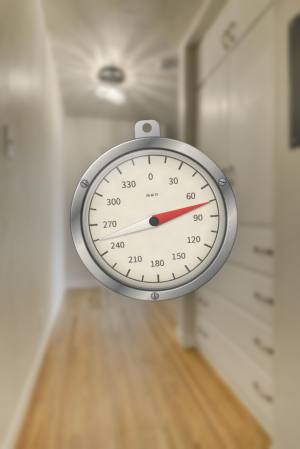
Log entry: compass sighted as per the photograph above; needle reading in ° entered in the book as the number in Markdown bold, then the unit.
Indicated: **75** °
